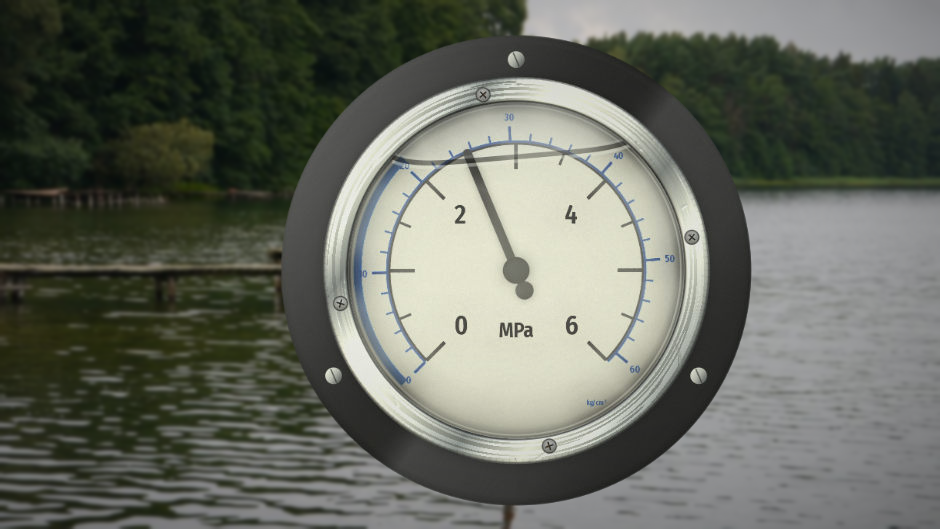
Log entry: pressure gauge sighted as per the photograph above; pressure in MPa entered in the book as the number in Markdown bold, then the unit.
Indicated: **2.5** MPa
